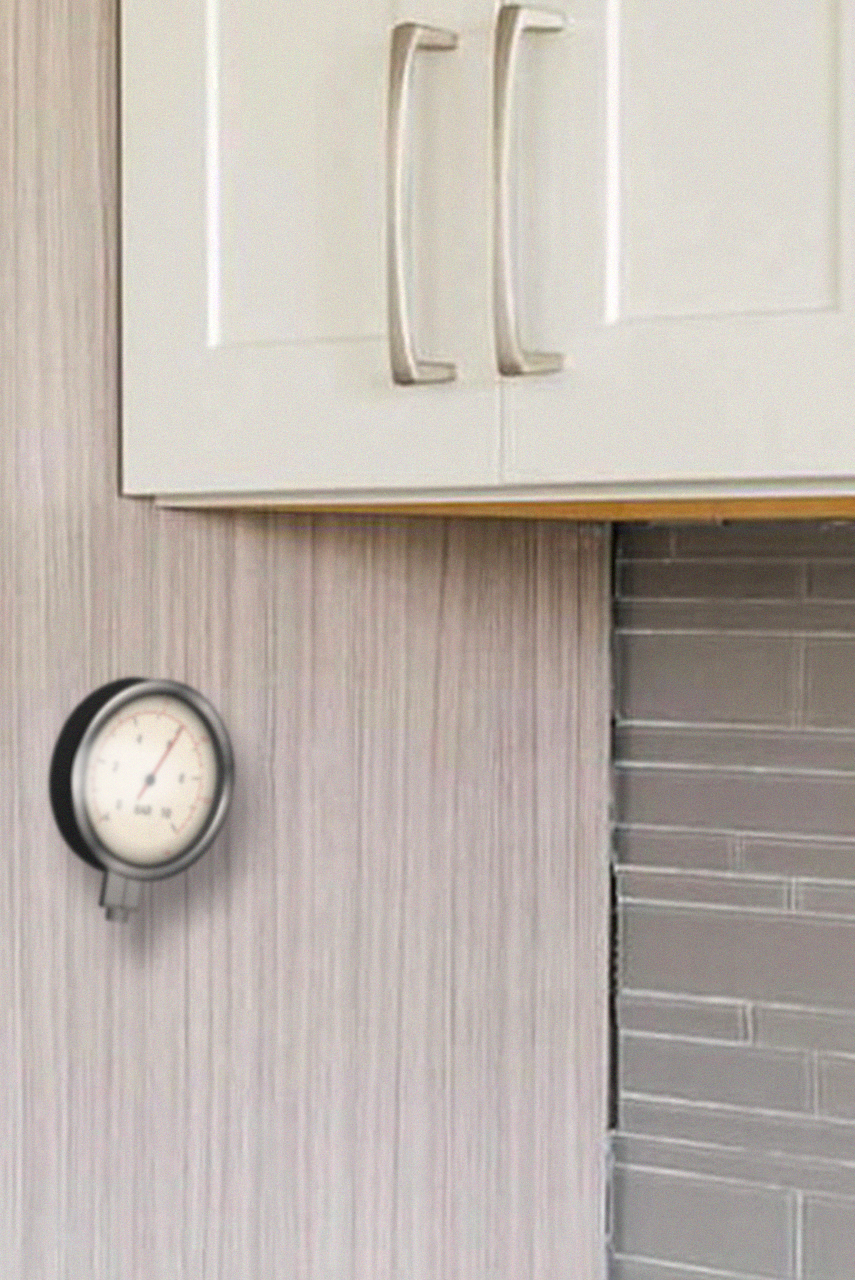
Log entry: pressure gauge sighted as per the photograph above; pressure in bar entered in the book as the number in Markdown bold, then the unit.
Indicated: **6** bar
